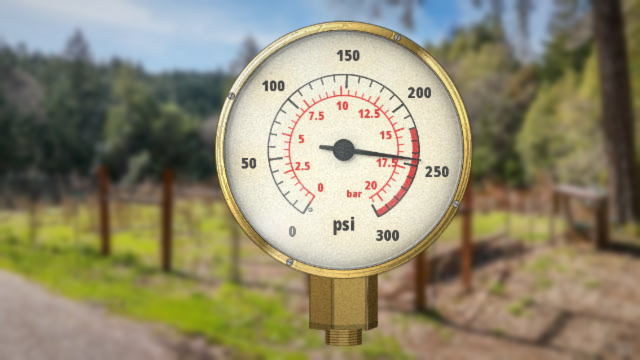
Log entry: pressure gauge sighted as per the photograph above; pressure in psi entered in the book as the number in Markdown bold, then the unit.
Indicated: **245** psi
